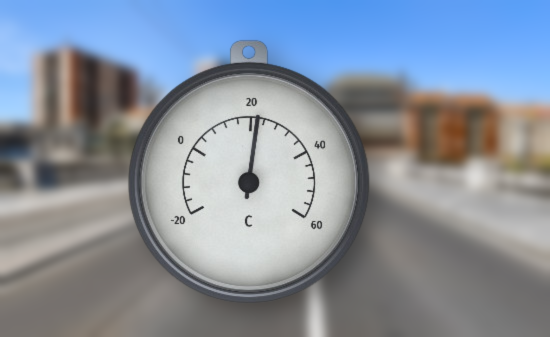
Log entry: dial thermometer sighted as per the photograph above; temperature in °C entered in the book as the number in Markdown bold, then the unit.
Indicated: **22** °C
